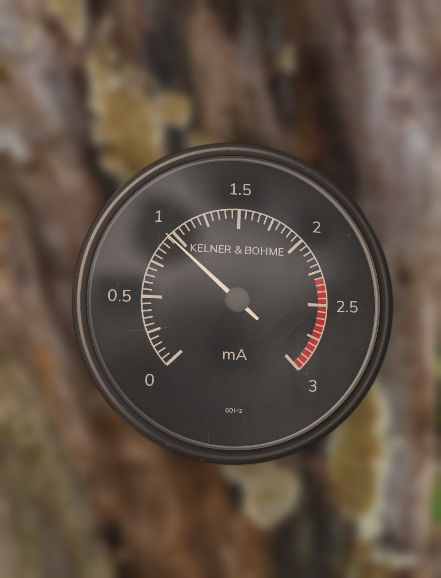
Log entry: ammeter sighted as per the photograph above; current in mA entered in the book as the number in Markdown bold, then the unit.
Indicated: **0.95** mA
